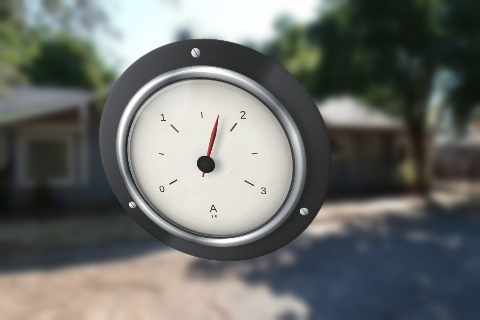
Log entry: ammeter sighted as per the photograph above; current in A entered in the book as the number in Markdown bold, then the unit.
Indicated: **1.75** A
